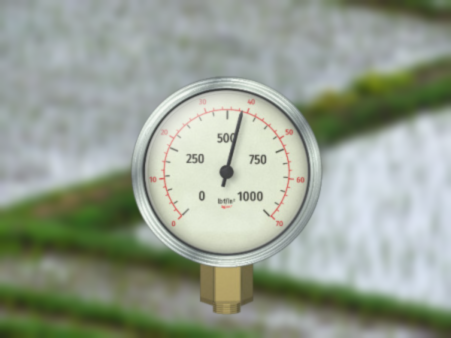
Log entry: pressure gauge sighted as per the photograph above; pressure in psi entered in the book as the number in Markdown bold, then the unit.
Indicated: **550** psi
